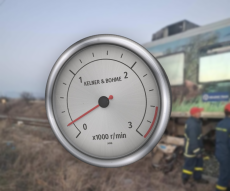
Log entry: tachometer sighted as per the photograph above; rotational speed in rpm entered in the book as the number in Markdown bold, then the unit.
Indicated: **200** rpm
